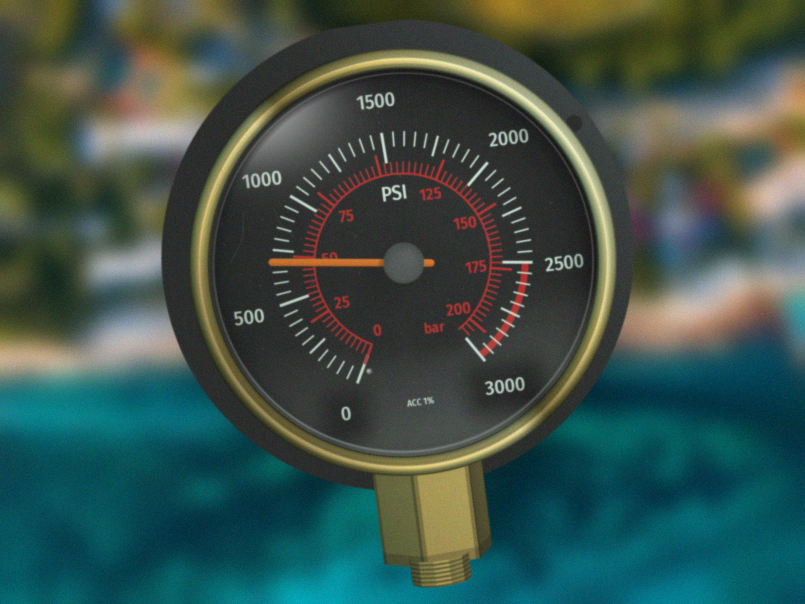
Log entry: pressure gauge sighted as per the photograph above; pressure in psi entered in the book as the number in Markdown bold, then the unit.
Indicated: **700** psi
